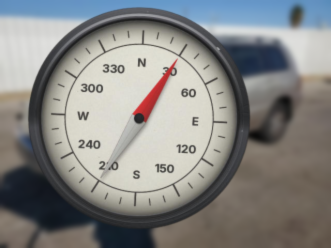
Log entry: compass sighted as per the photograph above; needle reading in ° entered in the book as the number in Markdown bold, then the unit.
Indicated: **30** °
